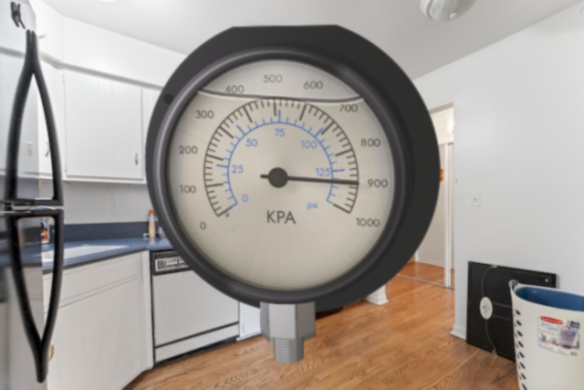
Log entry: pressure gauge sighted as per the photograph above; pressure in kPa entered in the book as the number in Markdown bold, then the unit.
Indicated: **900** kPa
